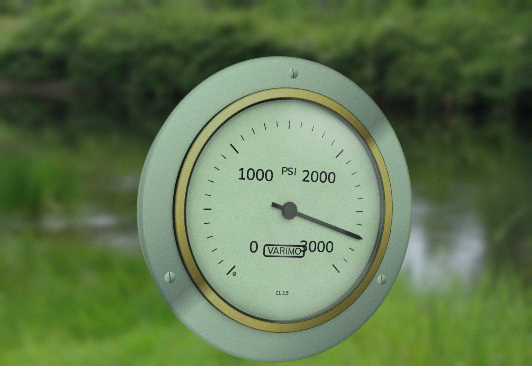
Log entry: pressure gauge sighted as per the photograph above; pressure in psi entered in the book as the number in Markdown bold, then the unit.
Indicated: **2700** psi
